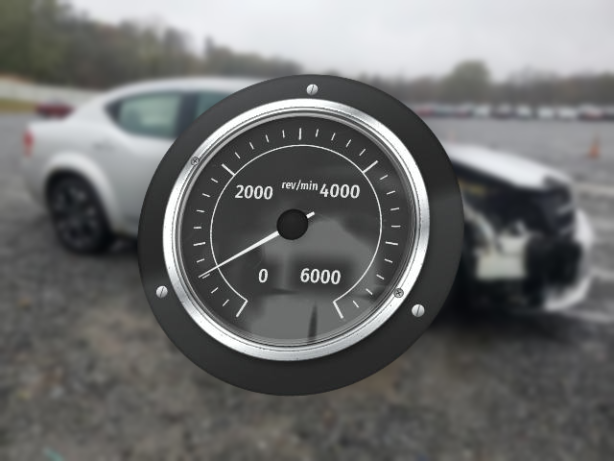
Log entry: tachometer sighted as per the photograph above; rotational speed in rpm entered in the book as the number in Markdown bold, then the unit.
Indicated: **600** rpm
